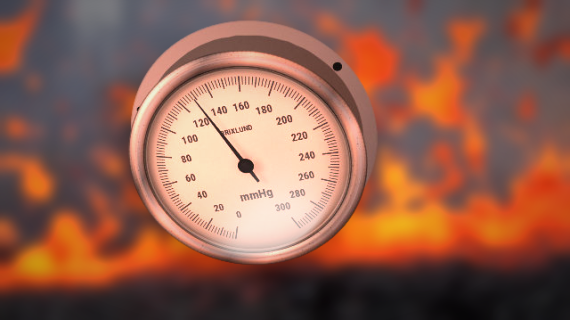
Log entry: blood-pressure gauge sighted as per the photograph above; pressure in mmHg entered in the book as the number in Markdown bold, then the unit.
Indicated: **130** mmHg
